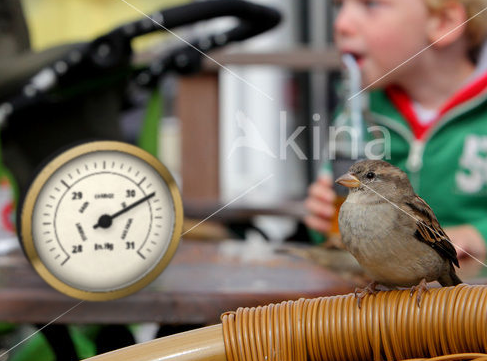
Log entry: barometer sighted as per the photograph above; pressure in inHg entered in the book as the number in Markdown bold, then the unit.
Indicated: **30.2** inHg
